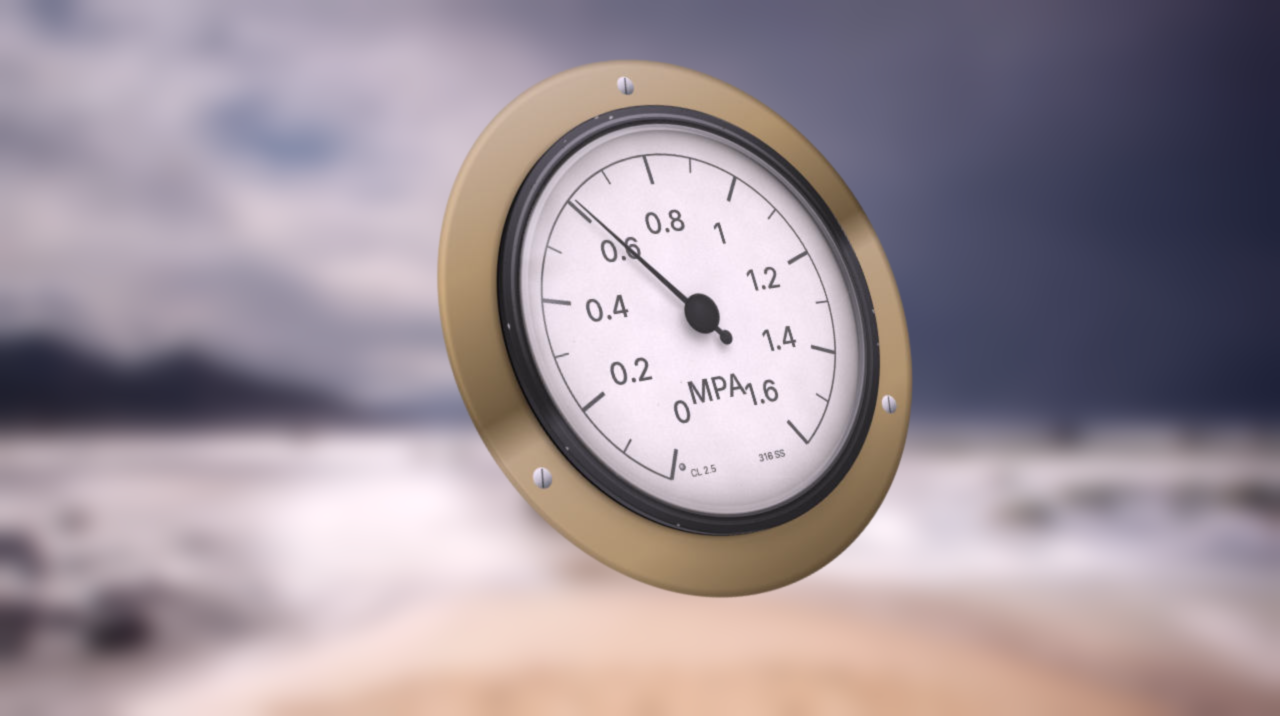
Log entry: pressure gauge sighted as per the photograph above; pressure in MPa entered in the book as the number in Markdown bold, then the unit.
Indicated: **0.6** MPa
